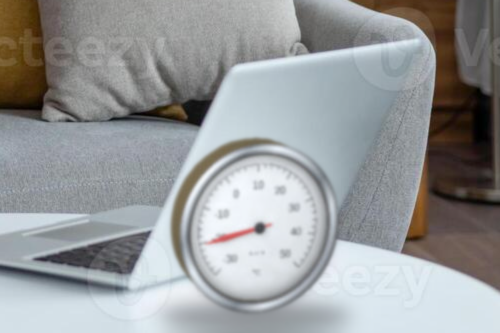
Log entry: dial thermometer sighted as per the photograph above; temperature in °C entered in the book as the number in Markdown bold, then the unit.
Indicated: **-20** °C
